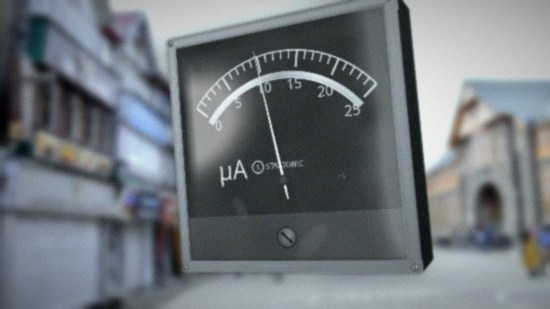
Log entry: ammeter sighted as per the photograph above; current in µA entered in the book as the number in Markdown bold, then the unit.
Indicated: **10** µA
